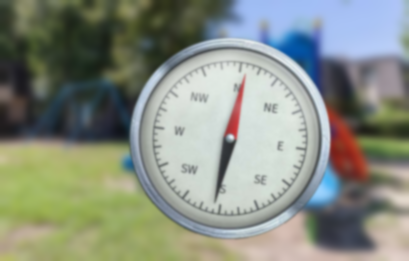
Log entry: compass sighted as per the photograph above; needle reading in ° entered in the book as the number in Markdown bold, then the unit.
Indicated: **5** °
